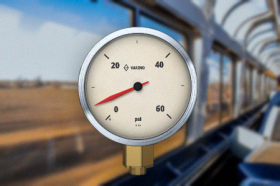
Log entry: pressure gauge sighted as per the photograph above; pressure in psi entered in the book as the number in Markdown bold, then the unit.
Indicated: **5** psi
